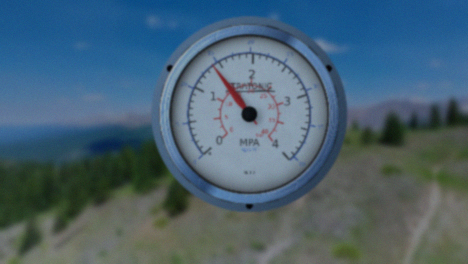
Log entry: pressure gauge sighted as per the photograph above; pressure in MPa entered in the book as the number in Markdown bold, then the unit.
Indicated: **1.4** MPa
